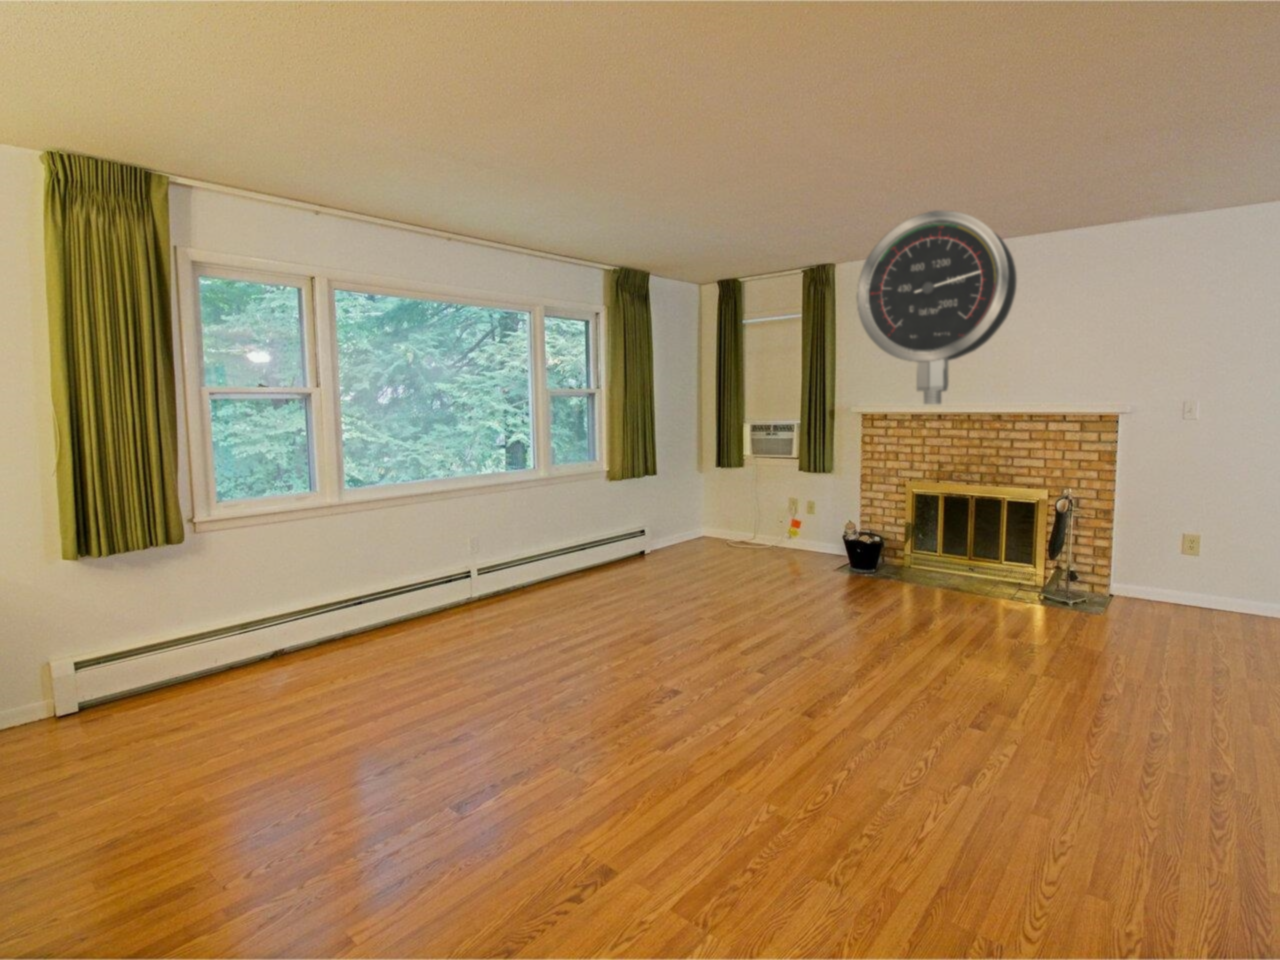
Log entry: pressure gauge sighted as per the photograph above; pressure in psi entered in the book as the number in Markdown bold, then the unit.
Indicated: **1600** psi
